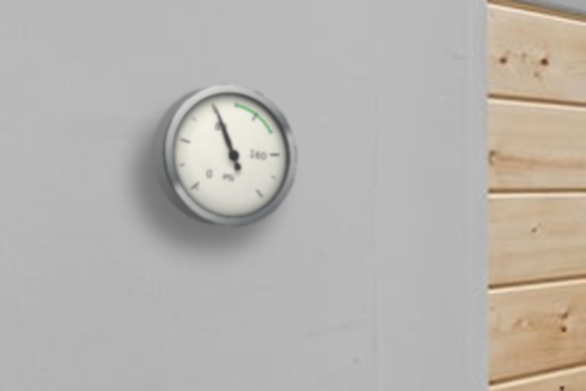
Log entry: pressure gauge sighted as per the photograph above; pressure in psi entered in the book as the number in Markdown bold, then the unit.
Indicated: **80** psi
